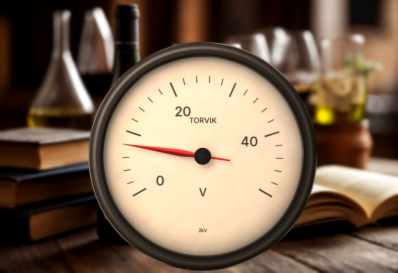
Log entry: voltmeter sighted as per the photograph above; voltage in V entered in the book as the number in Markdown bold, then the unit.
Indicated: **8** V
